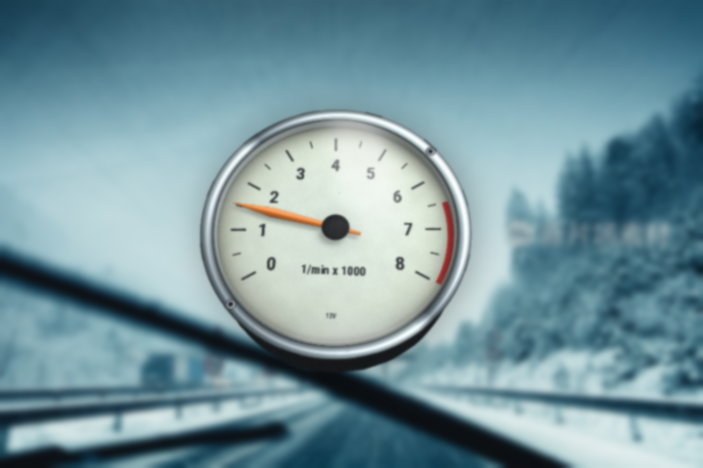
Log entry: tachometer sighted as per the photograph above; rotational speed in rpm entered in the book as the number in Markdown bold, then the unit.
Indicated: **1500** rpm
